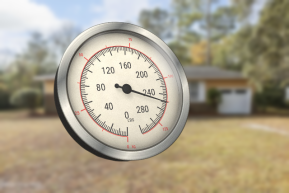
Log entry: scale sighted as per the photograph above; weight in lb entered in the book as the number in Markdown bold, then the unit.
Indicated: **250** lb
